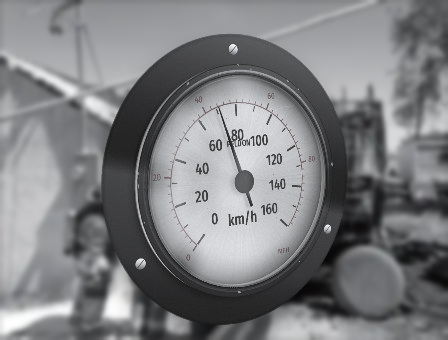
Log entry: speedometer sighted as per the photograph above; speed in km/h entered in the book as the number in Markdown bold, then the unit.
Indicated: **70** km/h
